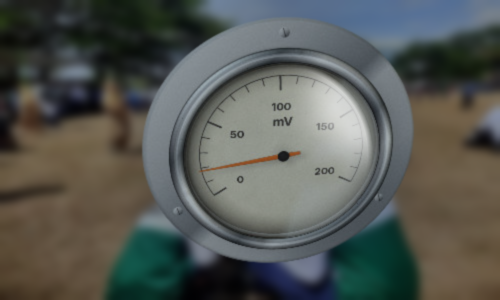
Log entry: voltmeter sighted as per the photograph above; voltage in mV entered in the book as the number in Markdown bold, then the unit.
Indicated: **20** mV
